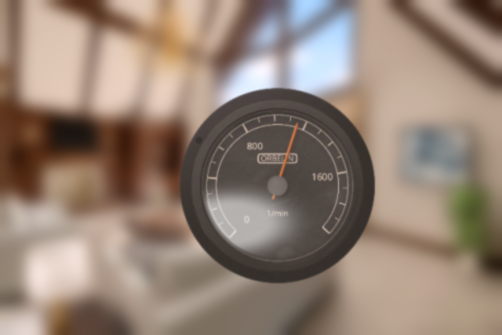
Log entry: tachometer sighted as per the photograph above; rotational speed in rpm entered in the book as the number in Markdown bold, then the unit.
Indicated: **1150** rpm
